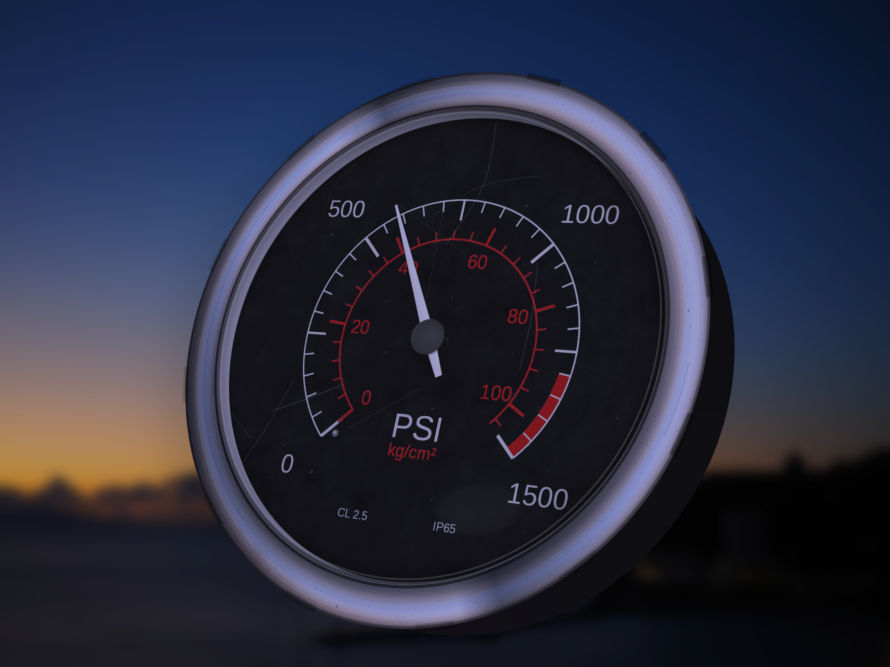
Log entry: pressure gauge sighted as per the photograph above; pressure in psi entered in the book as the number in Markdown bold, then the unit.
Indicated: **600** psi
